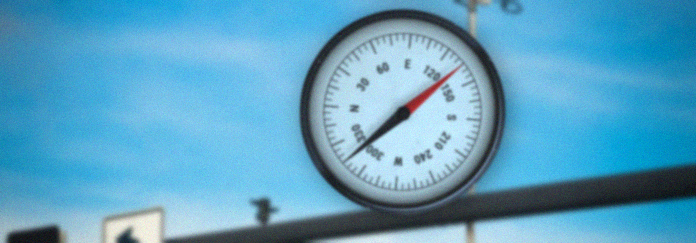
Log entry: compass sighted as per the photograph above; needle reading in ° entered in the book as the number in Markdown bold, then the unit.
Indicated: **135** °
